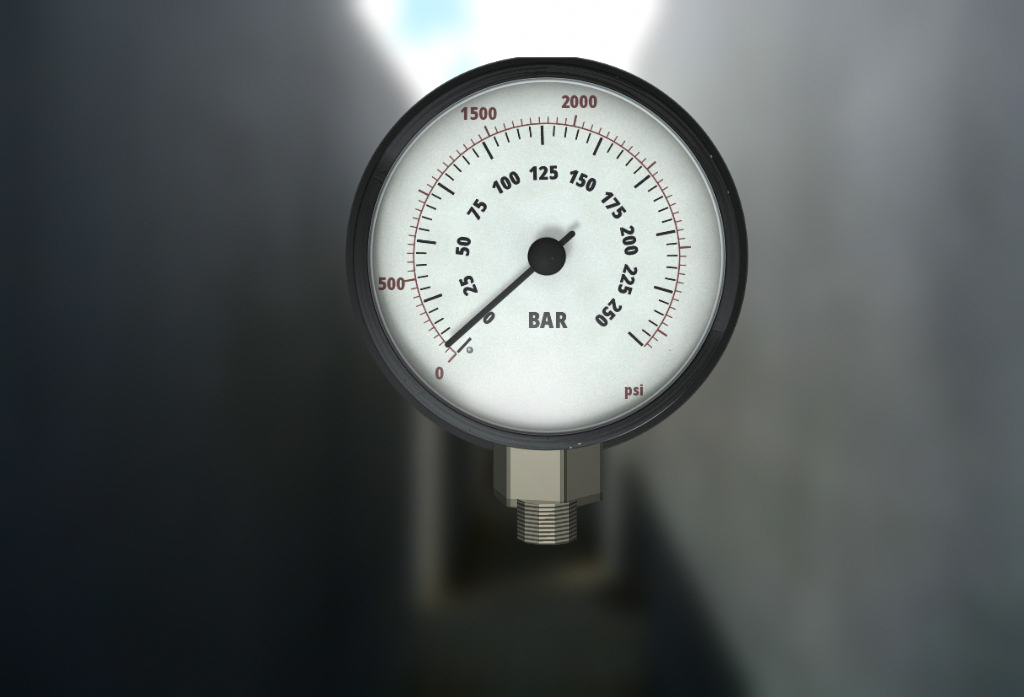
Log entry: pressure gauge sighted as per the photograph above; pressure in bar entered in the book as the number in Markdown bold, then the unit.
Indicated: **5** bar
